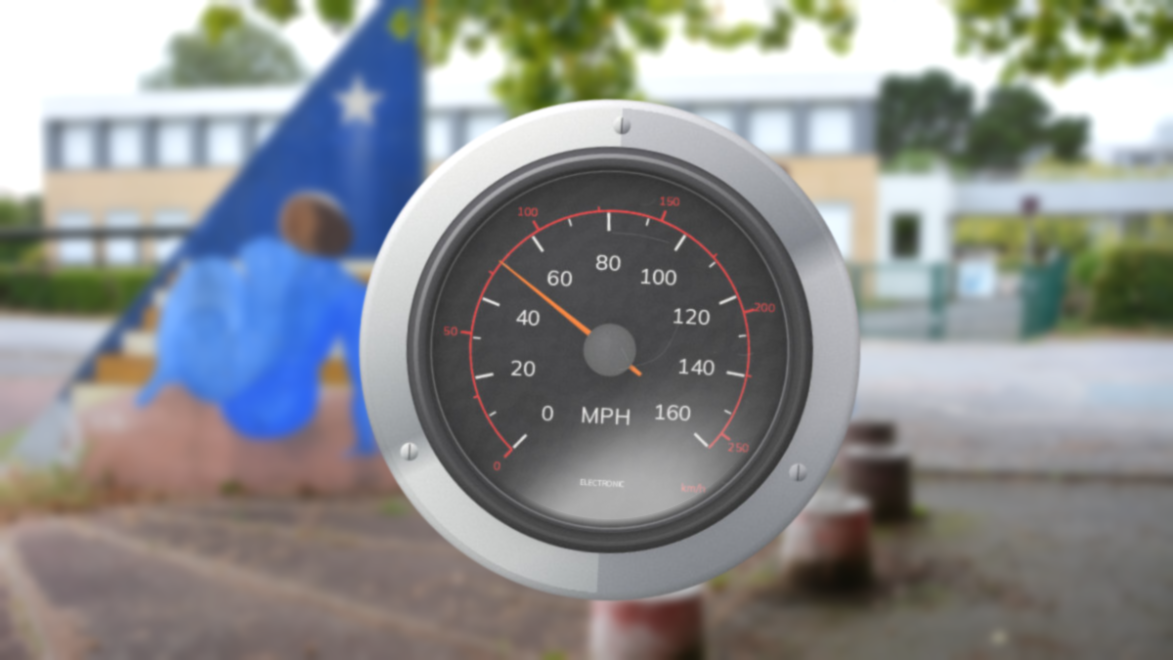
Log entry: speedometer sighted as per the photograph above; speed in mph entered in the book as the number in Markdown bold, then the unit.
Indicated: **50** mph
